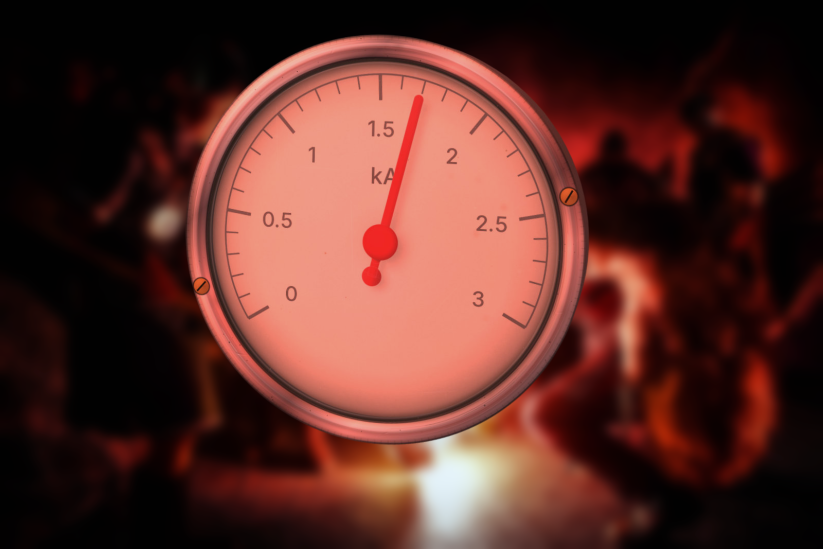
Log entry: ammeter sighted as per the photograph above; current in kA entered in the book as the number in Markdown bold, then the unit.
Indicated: **1.7** kA
